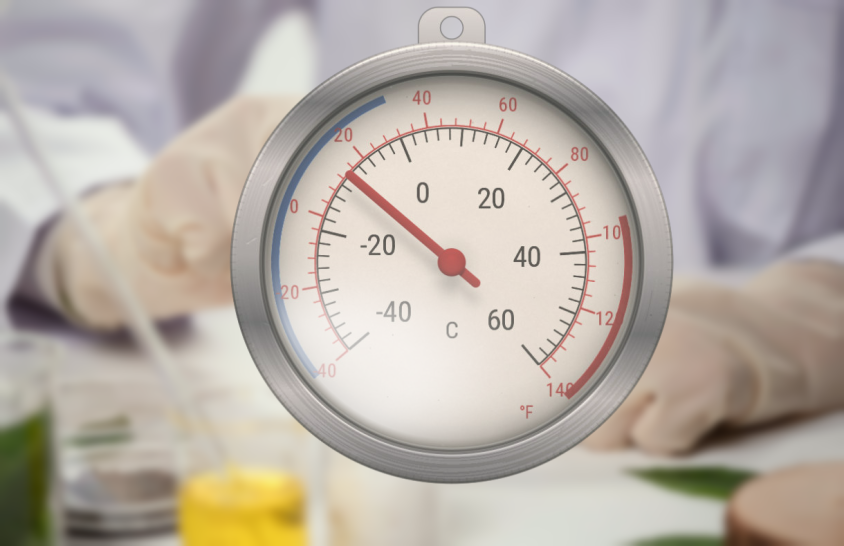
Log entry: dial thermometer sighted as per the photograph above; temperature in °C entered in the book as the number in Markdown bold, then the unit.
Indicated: **-10** °C
